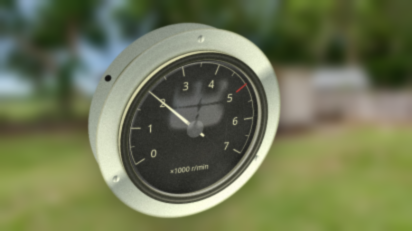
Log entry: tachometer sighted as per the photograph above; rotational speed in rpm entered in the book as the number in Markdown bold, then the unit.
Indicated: **2000** rpm
